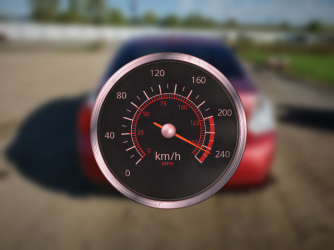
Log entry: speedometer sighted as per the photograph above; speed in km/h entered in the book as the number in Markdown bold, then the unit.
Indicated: **245** km/h
